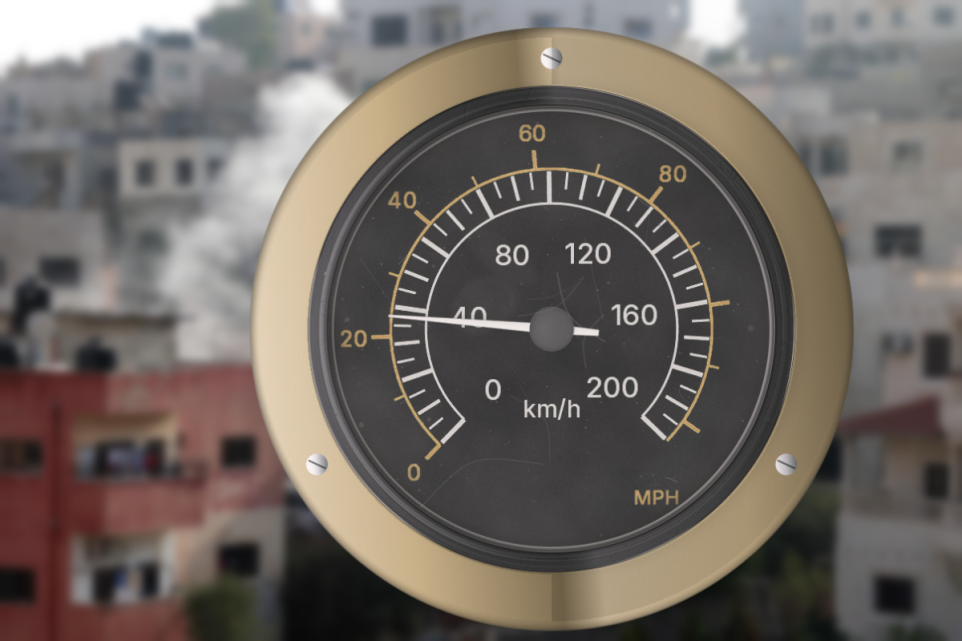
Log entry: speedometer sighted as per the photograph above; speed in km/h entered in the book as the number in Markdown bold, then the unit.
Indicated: **37.5** km/h
